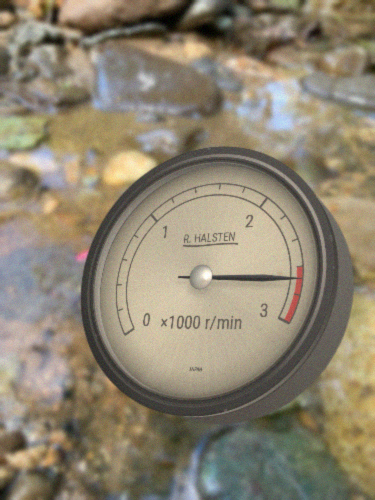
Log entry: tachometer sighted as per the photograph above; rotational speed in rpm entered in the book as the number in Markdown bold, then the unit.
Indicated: **2700** rpm
